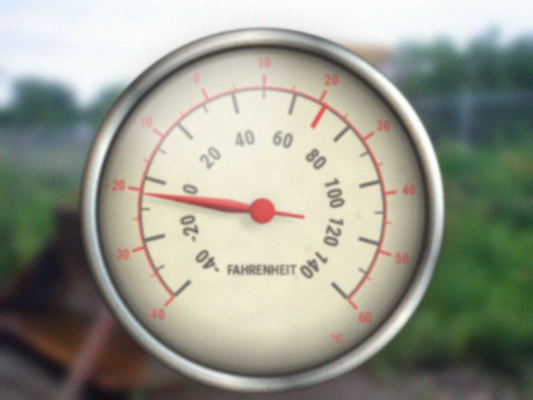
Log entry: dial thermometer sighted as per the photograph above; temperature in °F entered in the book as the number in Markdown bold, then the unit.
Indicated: **-5** °F
